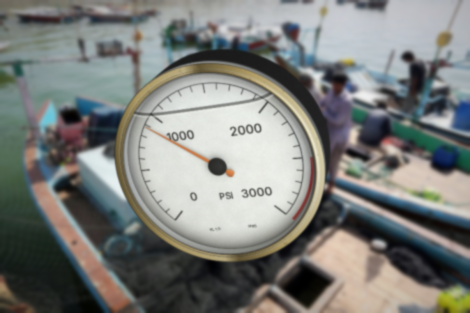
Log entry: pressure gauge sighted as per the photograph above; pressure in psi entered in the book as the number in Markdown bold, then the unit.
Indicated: **900** psi
